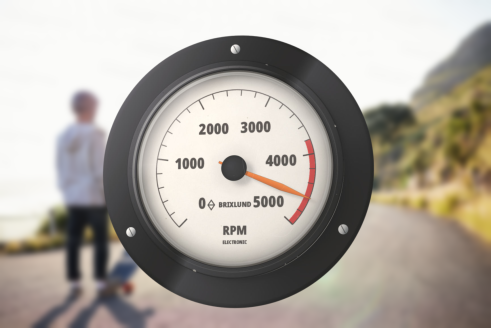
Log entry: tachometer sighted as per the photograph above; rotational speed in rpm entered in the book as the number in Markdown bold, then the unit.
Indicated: **4600** rpm
